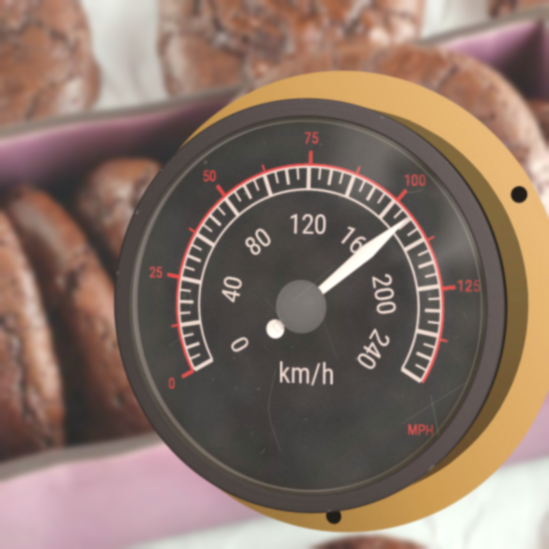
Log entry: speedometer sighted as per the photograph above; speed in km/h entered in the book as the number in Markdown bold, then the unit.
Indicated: **170** km/h
